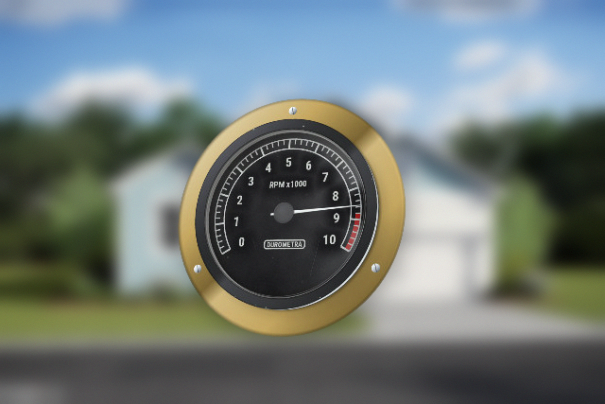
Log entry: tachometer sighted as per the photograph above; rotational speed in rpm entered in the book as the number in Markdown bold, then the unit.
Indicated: **8600** rpm
